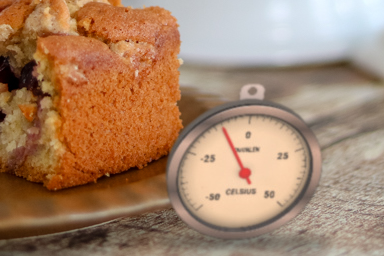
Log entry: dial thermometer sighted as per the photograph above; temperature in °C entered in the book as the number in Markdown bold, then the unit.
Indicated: **-10** °C
